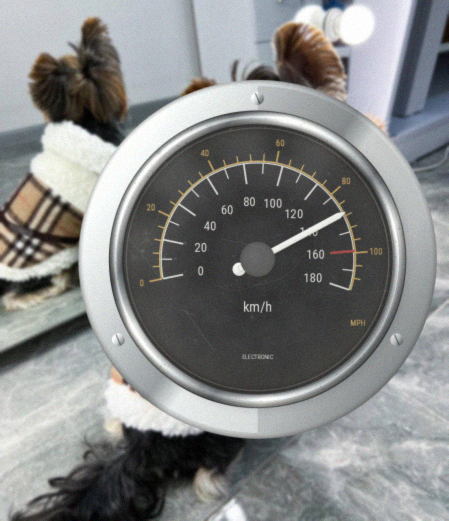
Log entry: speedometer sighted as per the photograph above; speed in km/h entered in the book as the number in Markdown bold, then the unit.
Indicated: **140** km/h
